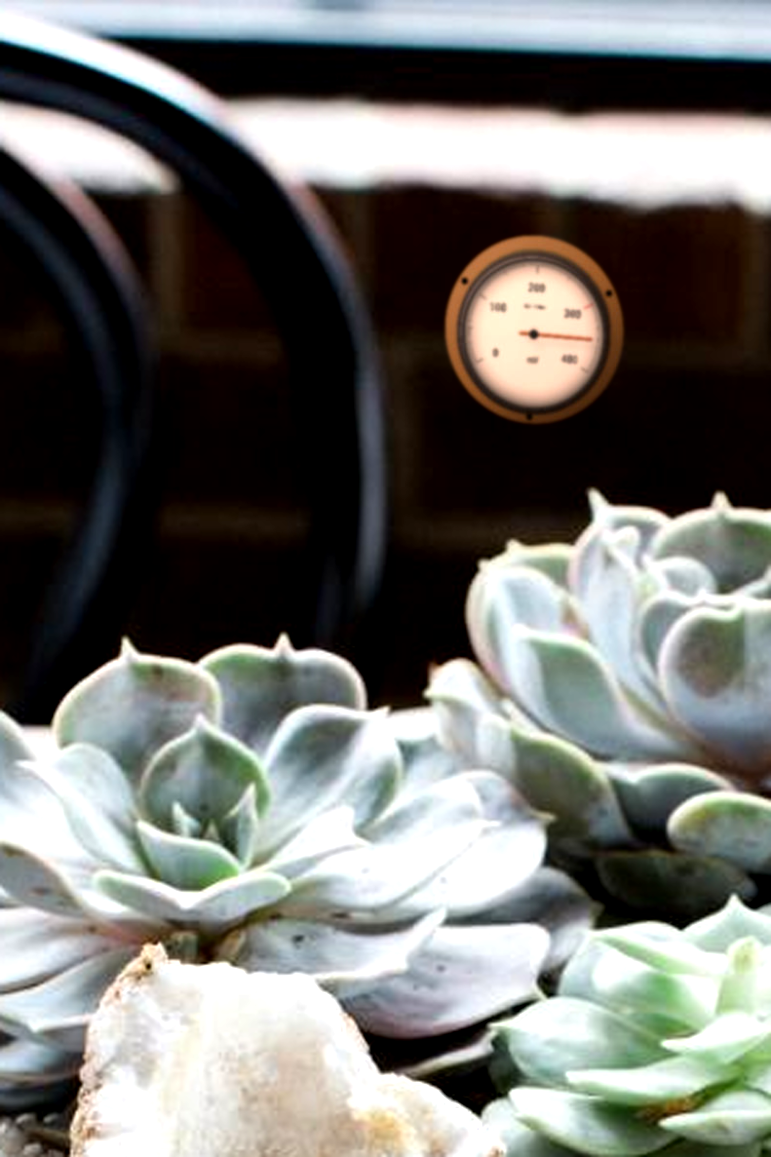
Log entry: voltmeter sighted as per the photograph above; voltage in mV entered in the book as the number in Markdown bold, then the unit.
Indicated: **350** mV
